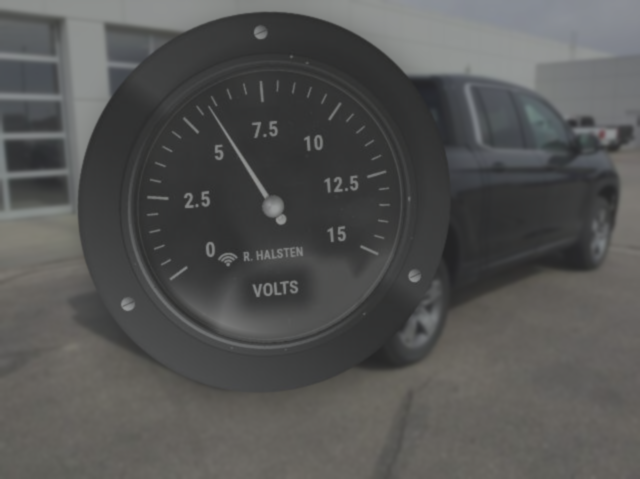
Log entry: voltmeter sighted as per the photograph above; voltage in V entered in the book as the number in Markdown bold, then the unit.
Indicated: **5.75** V
